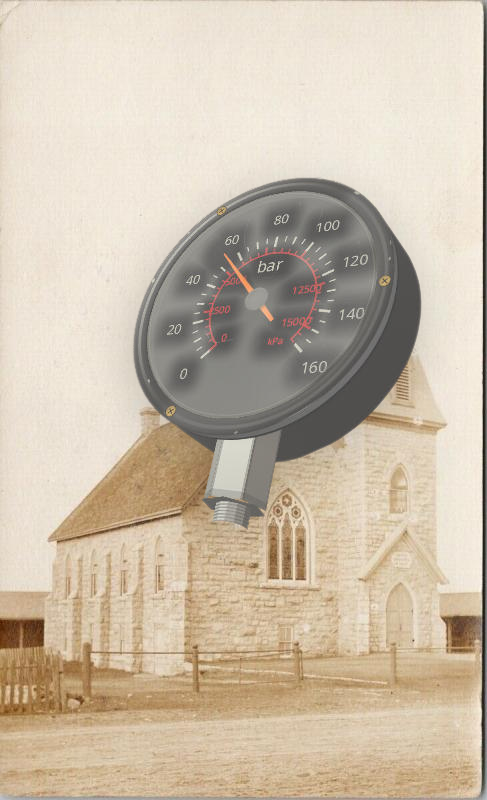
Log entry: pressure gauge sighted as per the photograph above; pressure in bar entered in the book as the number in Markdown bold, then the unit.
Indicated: **55** bar
